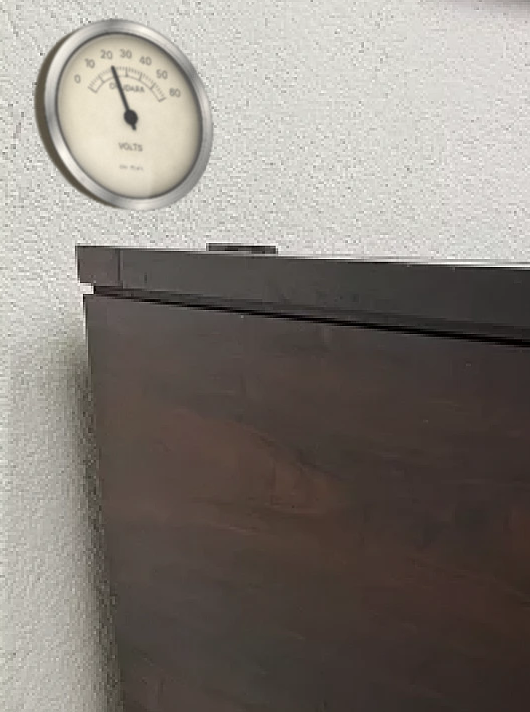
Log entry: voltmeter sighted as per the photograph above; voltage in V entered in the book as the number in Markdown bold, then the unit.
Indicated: **20** V
